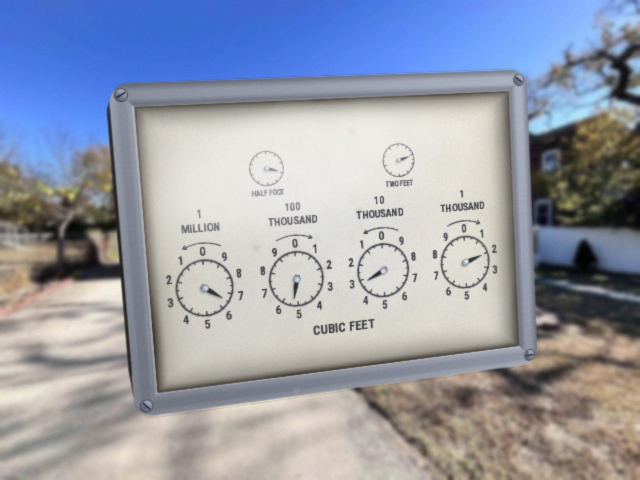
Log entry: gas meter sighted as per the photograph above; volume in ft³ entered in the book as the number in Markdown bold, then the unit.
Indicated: **653200** ft³
